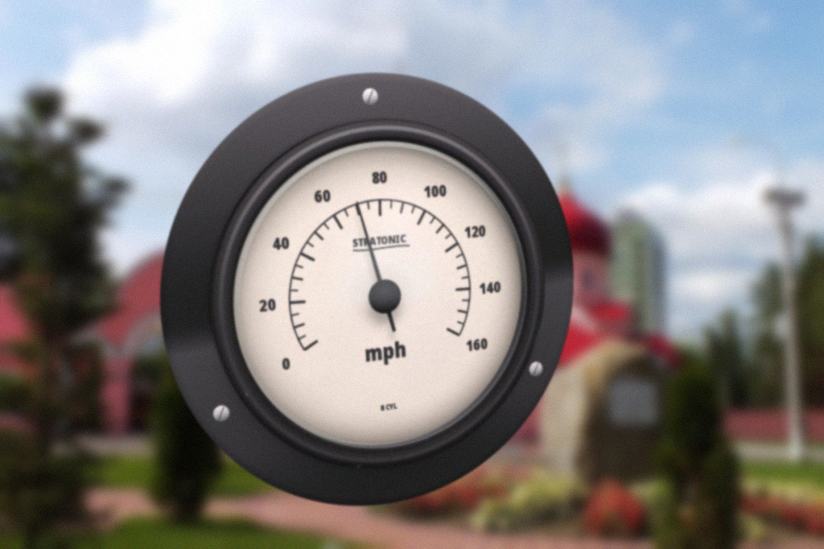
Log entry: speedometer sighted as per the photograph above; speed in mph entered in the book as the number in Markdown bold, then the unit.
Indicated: **70** mph
